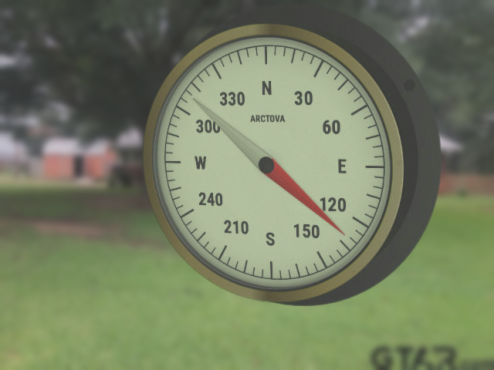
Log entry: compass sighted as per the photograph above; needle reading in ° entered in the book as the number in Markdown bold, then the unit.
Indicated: **130** °
